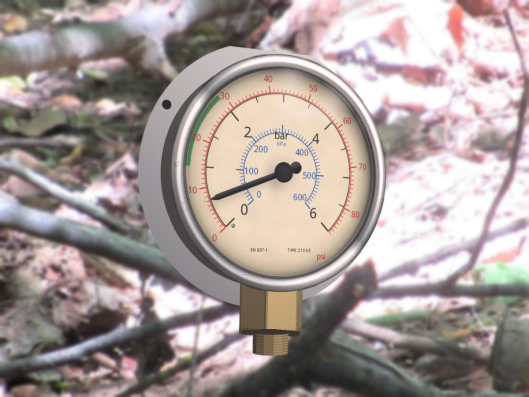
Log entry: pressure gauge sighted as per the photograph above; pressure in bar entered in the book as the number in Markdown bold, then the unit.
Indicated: **0.5** bar
